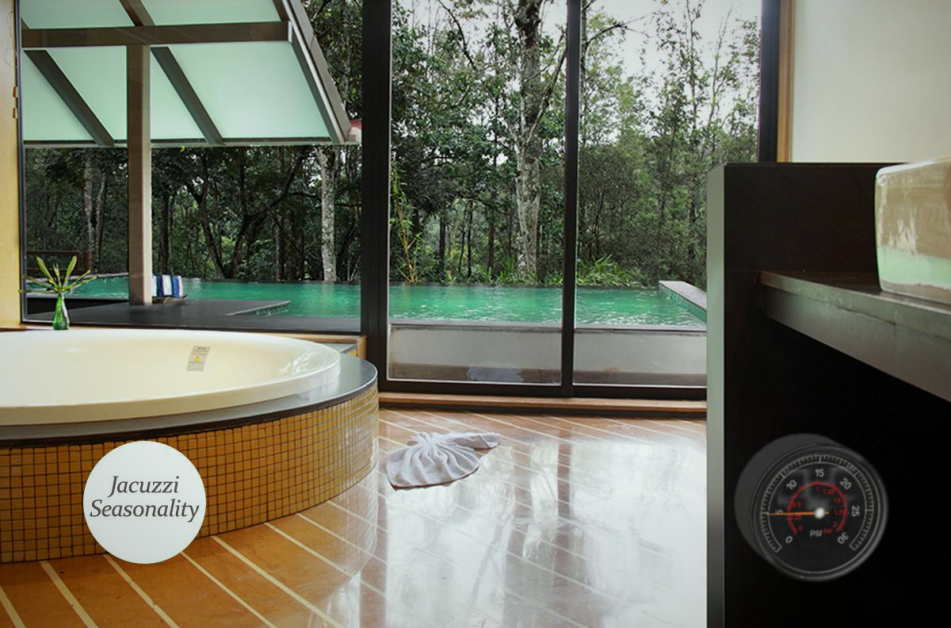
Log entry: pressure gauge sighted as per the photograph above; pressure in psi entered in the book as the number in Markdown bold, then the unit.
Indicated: **5** psi
